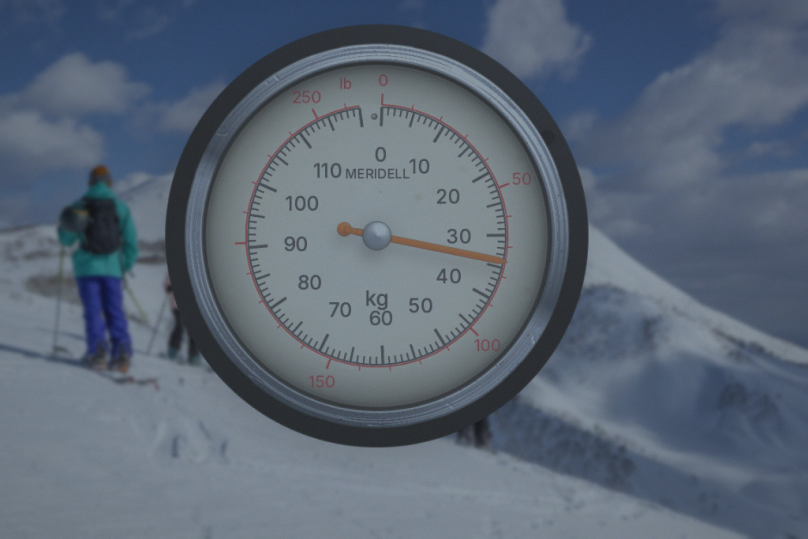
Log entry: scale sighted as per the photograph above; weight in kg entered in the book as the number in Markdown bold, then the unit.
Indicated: **34** kg
